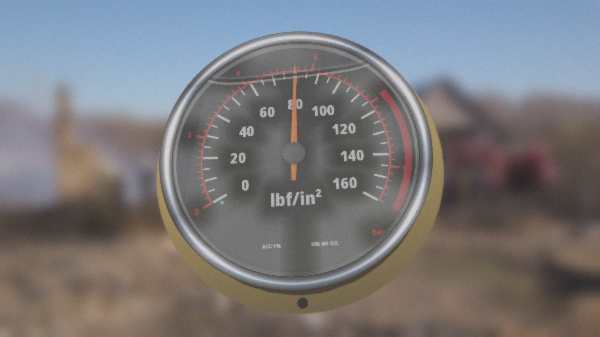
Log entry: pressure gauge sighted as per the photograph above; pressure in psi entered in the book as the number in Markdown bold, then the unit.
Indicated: **80** psi
